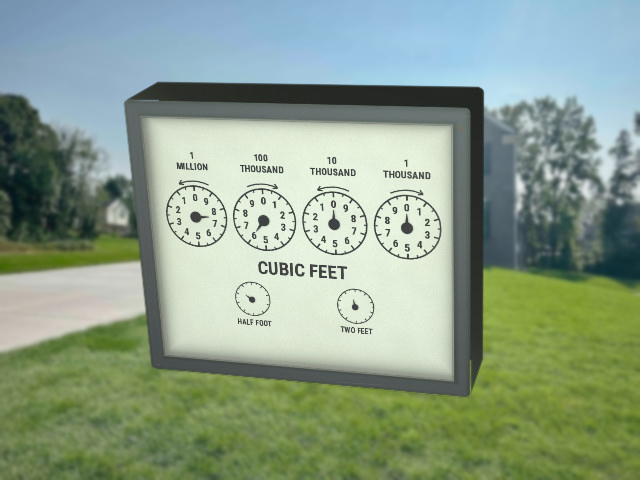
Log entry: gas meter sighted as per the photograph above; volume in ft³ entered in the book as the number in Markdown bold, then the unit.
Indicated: **760000** ft³
